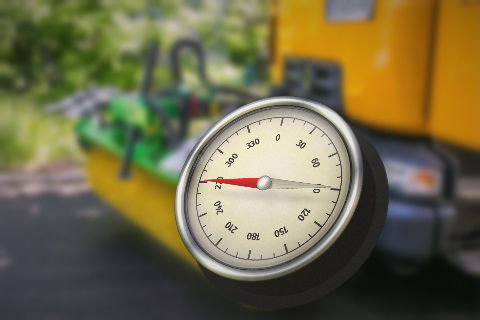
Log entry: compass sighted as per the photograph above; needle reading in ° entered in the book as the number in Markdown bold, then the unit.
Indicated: **270** °
